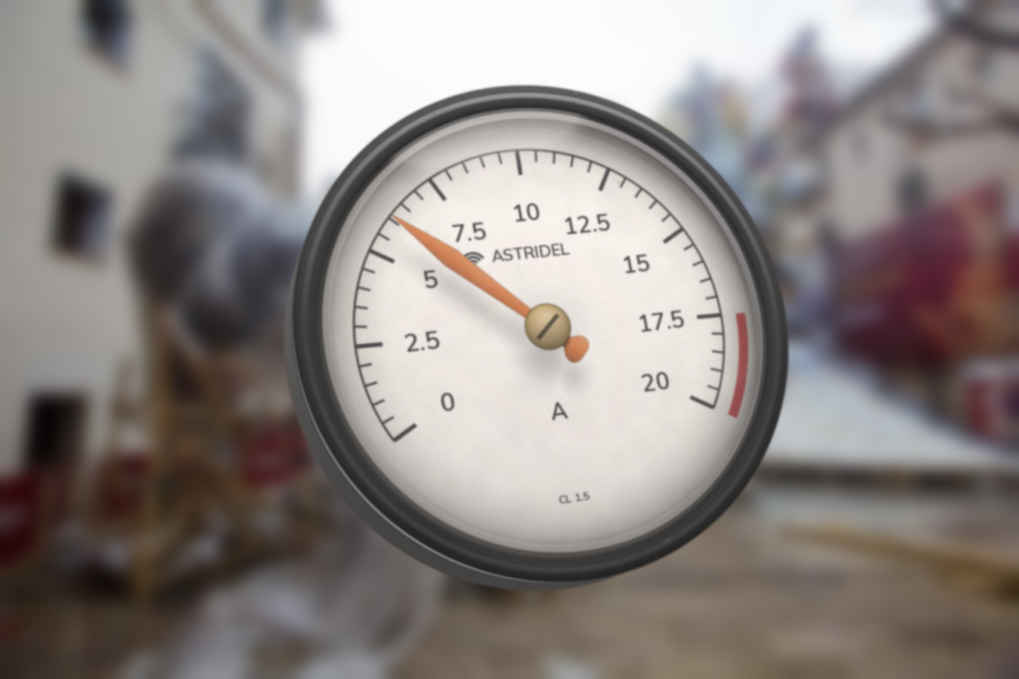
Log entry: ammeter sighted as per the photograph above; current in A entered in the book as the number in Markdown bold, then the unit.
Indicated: **6** A
